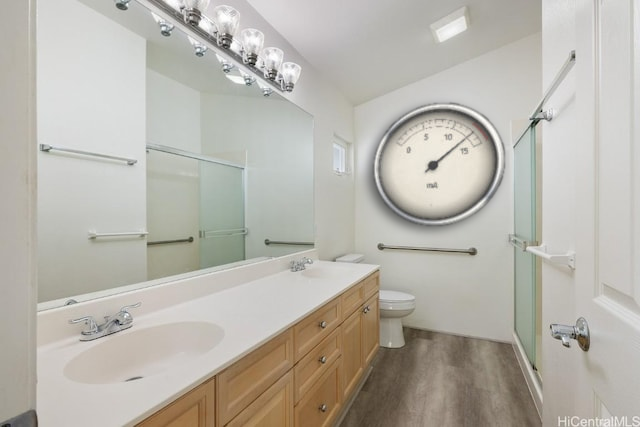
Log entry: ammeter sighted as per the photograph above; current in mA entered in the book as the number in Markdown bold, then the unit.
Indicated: **13** mA
